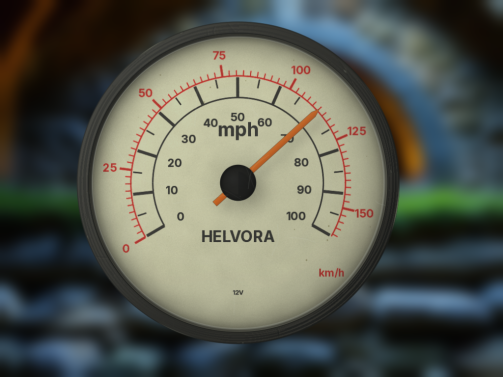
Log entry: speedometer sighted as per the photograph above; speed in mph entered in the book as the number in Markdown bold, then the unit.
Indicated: **70** mph
